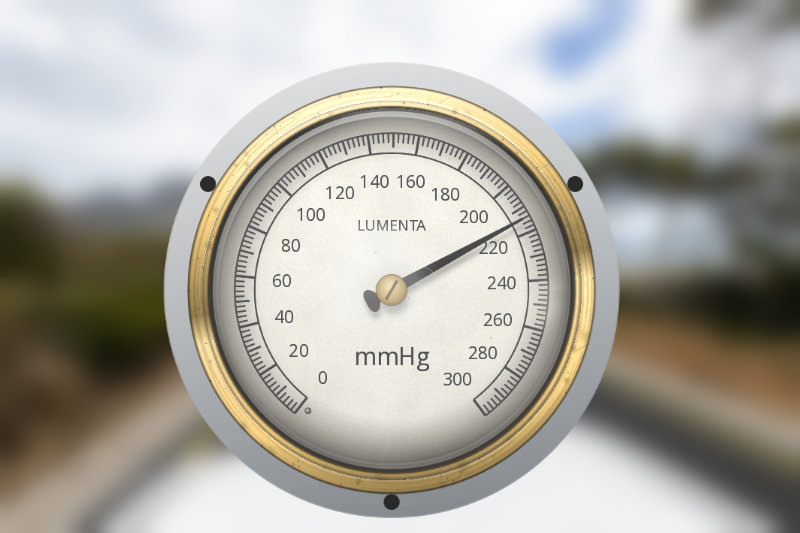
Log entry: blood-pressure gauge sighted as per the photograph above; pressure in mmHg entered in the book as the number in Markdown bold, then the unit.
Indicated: **214** mmHg
